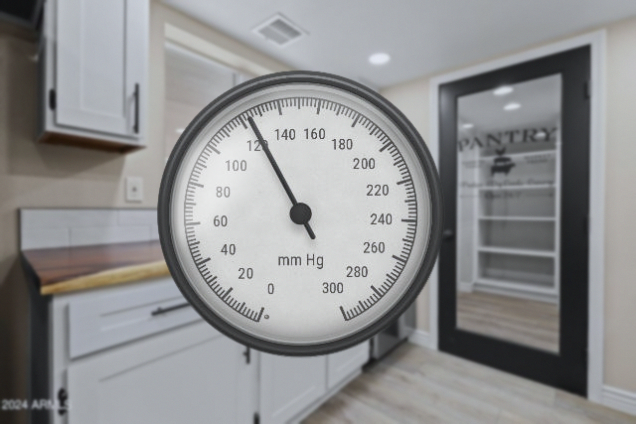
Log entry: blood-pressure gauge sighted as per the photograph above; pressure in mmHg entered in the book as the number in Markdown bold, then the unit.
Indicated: **124** mmHg
